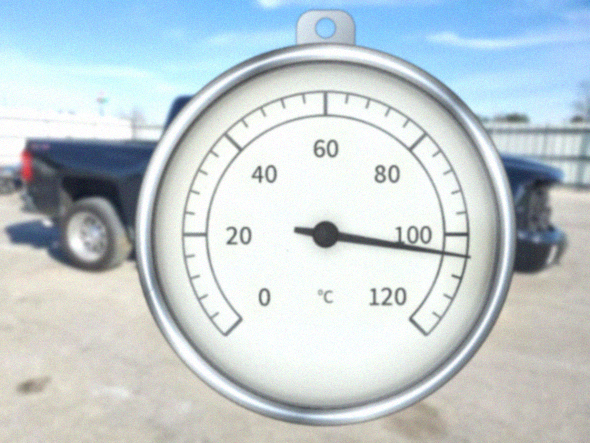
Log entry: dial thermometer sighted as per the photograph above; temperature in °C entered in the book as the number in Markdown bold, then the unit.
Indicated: **104** °C
